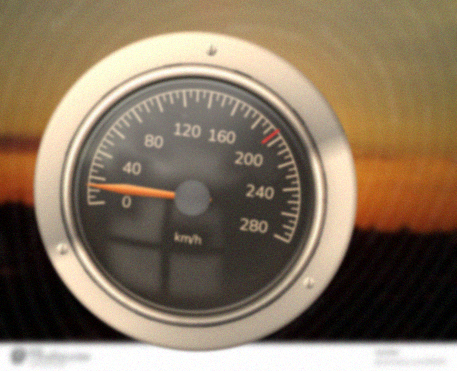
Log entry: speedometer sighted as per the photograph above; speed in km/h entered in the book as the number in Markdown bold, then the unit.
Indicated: **15** km/h
